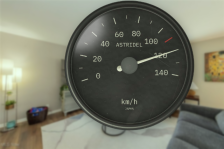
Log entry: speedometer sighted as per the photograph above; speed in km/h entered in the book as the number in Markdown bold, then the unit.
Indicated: **120** km/h
